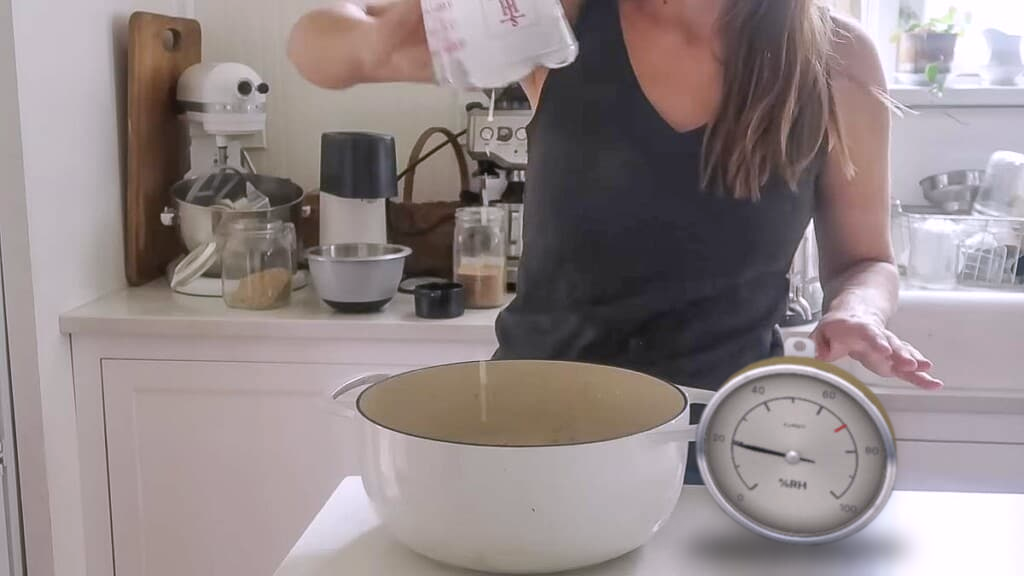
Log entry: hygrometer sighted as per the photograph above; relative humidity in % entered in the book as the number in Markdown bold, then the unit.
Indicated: **20** %
